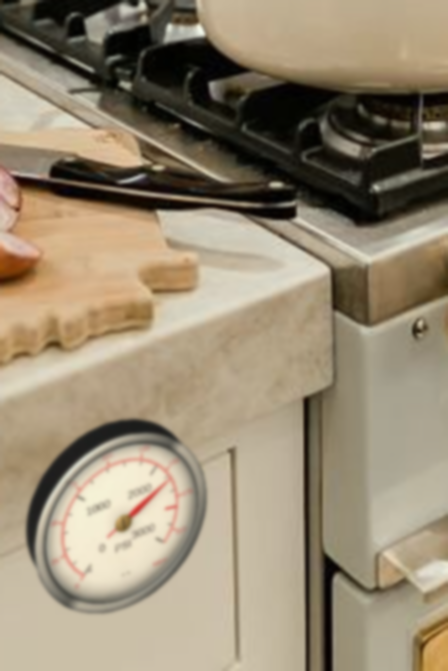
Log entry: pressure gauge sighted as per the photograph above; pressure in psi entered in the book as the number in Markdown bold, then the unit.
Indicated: **2200** psi
